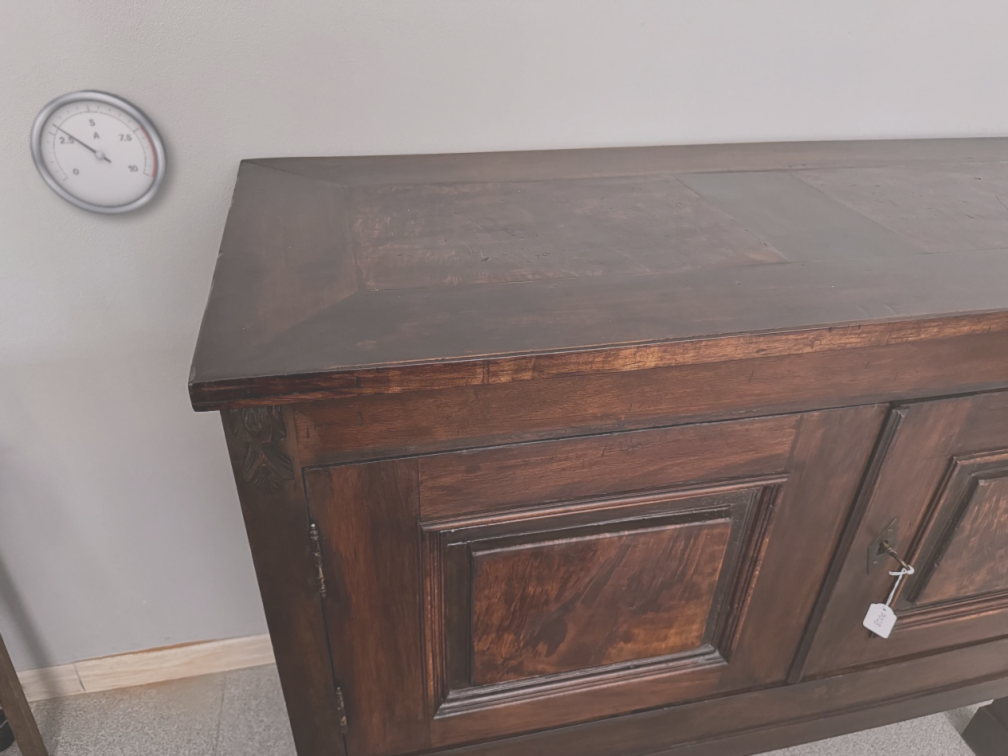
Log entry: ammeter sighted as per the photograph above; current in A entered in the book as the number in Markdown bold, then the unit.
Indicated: **3** A
